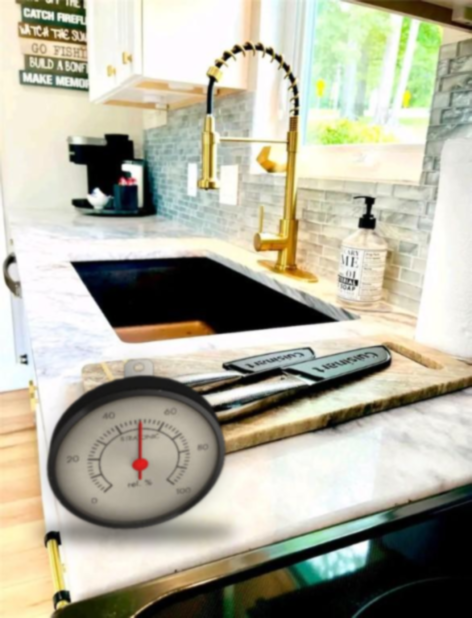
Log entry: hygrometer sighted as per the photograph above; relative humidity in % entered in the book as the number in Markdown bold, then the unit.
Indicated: **50** %
